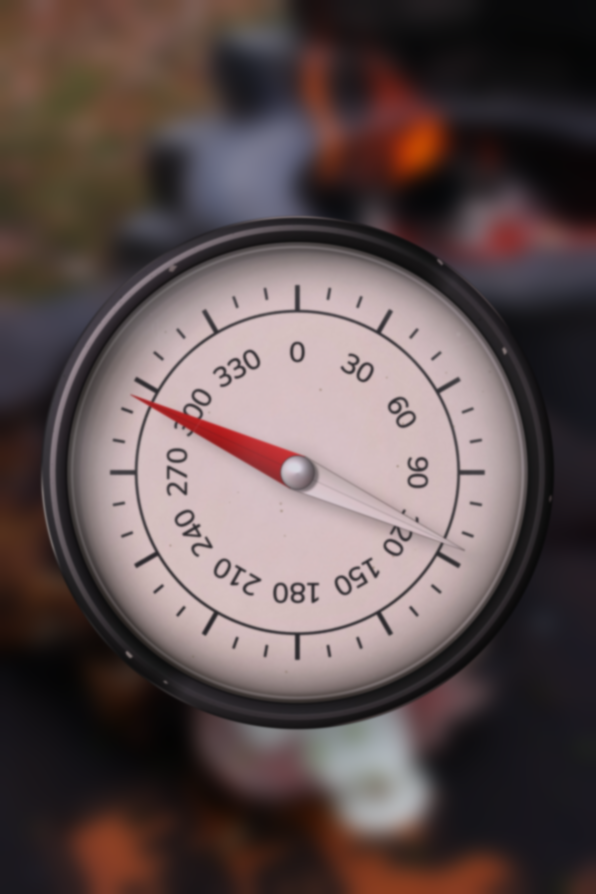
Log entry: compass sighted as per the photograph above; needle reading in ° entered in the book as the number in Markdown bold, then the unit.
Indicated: **295** °
